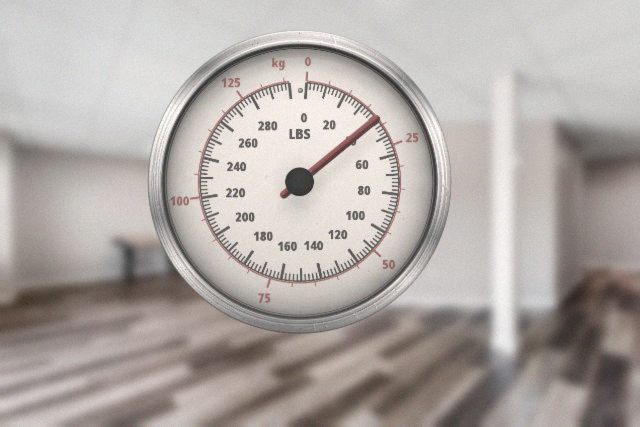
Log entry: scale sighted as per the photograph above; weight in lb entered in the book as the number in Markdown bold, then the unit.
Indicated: **40** lb
